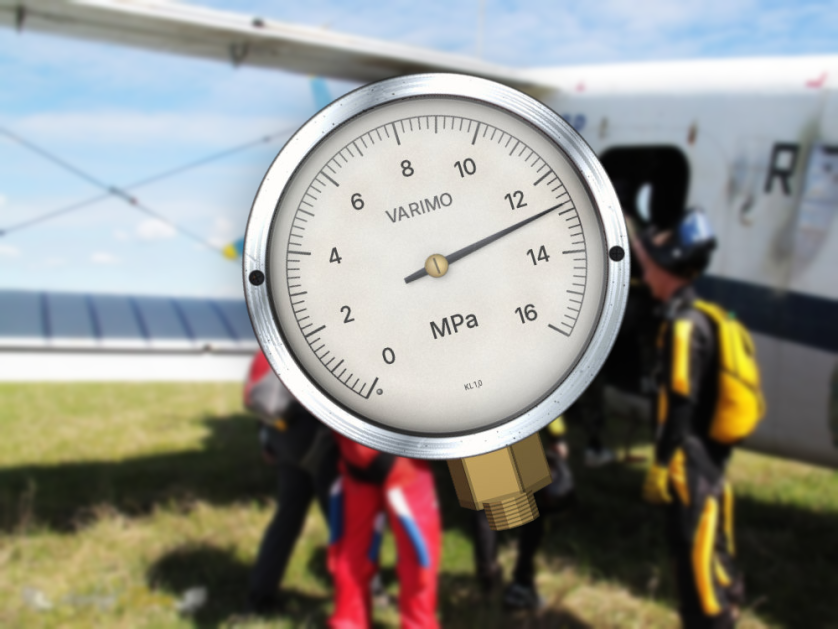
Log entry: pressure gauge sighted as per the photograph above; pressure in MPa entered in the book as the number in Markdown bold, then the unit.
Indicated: **12.8** MPa
